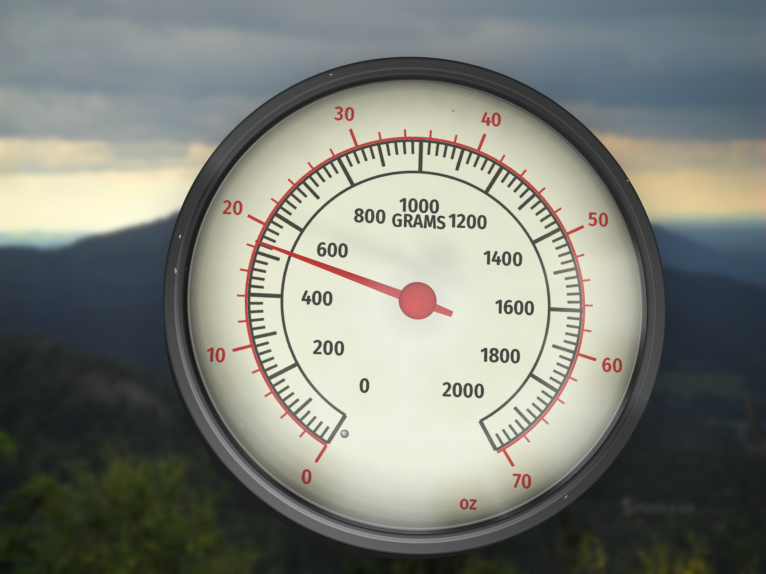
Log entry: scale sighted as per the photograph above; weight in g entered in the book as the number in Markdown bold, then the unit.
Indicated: **520** g
